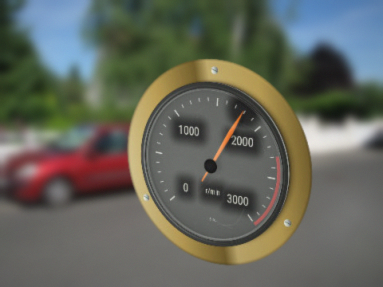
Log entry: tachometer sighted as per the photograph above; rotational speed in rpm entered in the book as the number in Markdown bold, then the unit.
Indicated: **1800** rpm
